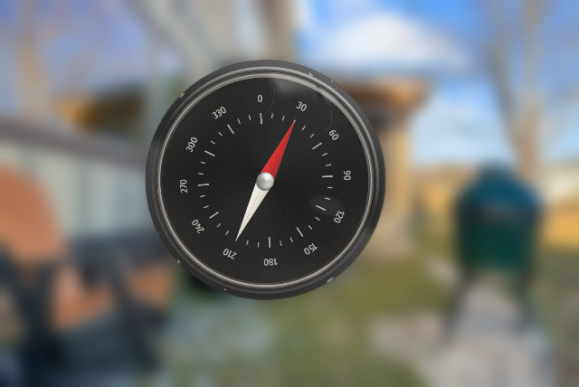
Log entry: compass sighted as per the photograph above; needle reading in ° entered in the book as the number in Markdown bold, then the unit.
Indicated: **30** °
